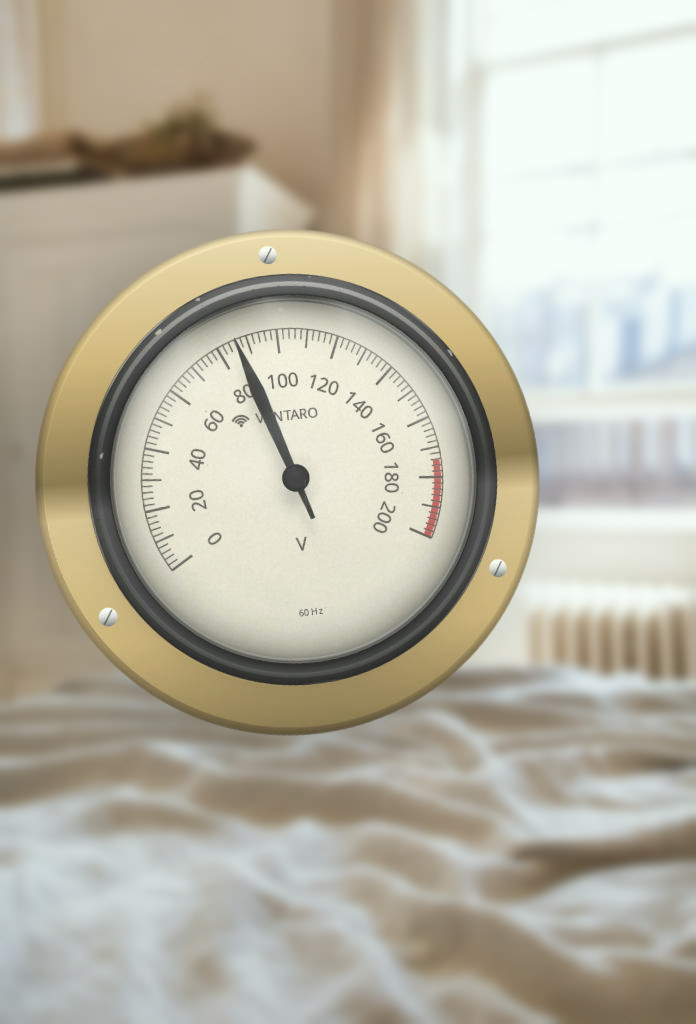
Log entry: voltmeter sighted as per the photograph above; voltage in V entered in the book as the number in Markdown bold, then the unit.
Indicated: **86** V
